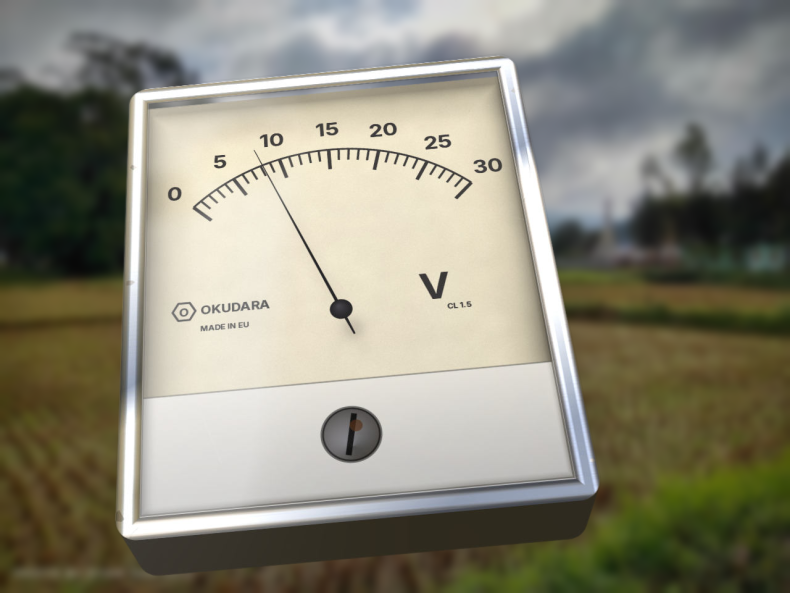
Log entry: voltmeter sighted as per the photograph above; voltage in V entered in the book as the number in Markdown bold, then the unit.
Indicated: **8** V
